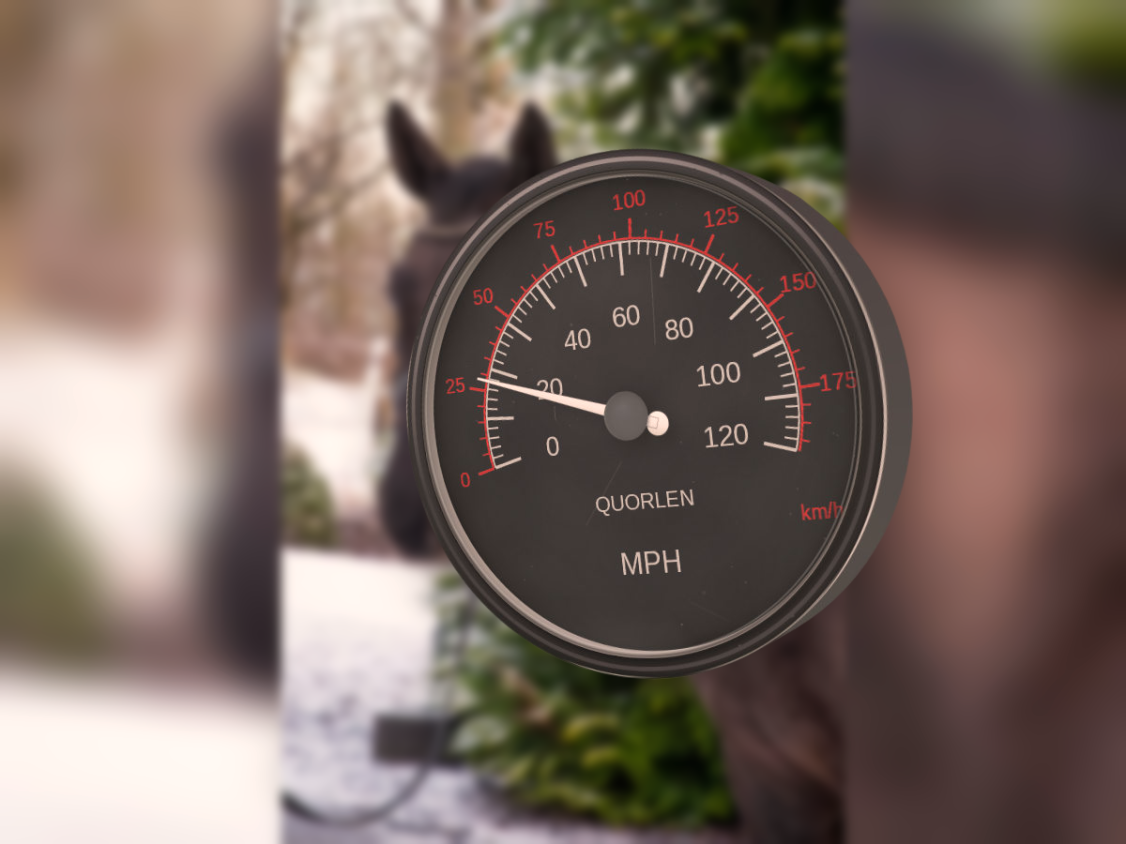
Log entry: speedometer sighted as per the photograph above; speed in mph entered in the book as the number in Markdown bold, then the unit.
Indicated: **18** mph
